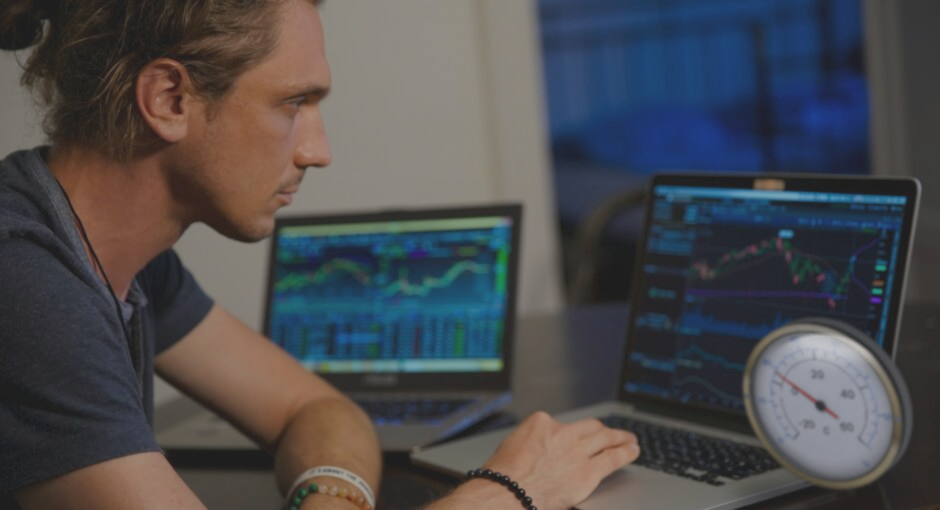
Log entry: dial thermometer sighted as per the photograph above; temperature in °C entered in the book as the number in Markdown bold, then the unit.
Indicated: **4** °C
